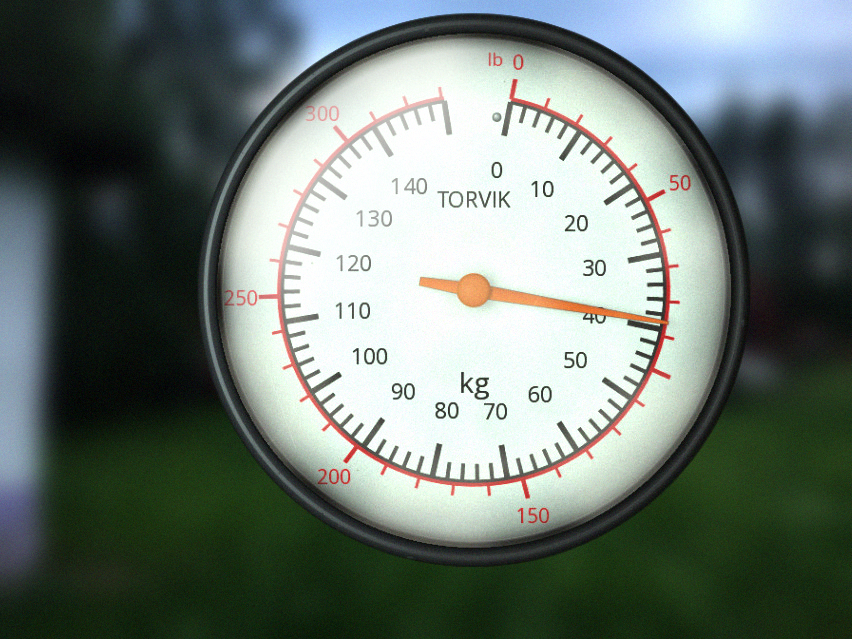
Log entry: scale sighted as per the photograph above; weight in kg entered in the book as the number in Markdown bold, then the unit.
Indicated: **39** kg
